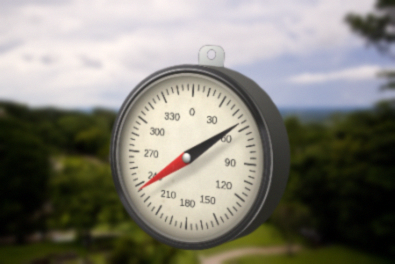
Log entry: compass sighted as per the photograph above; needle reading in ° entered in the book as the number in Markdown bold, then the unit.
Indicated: **235** °
